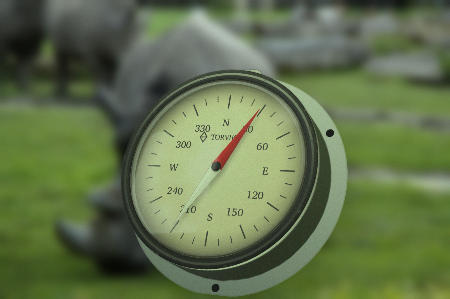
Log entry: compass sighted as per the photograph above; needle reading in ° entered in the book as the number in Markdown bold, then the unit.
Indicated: **30** °
